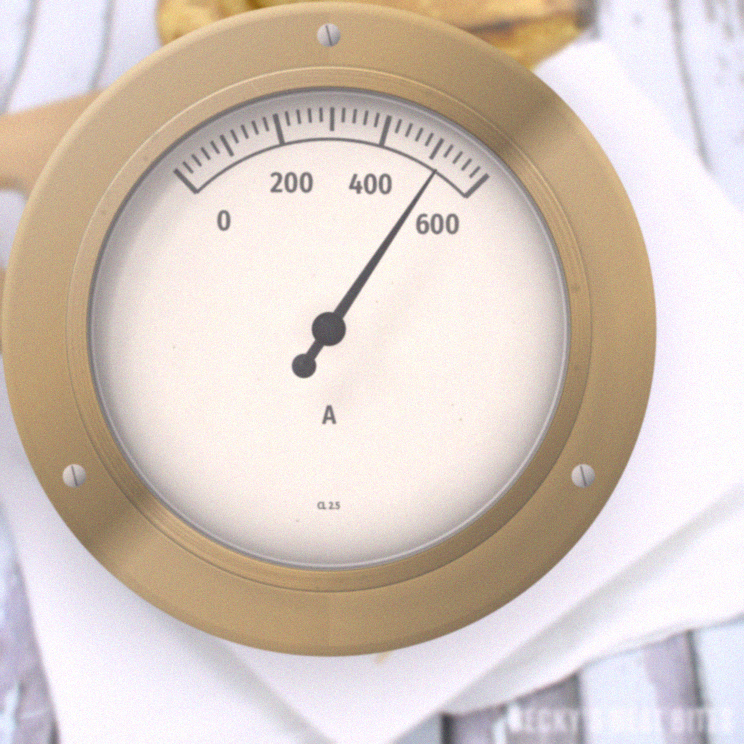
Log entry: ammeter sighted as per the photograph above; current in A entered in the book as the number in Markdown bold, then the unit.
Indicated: **520** A
